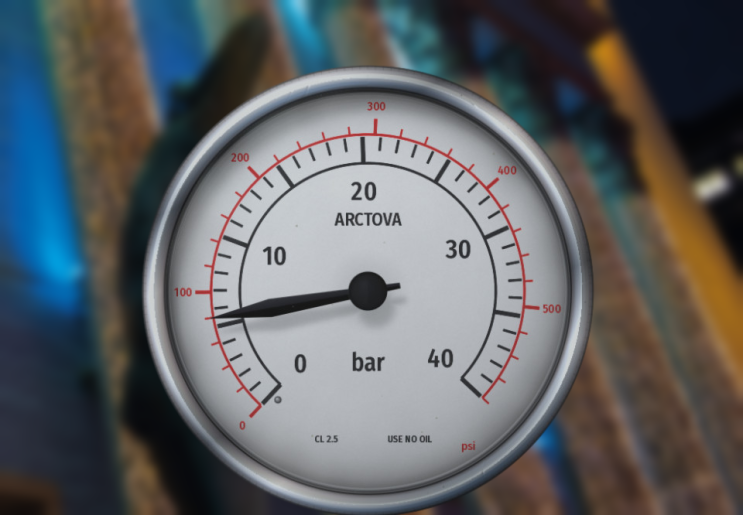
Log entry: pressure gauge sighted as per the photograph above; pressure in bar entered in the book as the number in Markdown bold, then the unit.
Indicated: **5.5** bar
